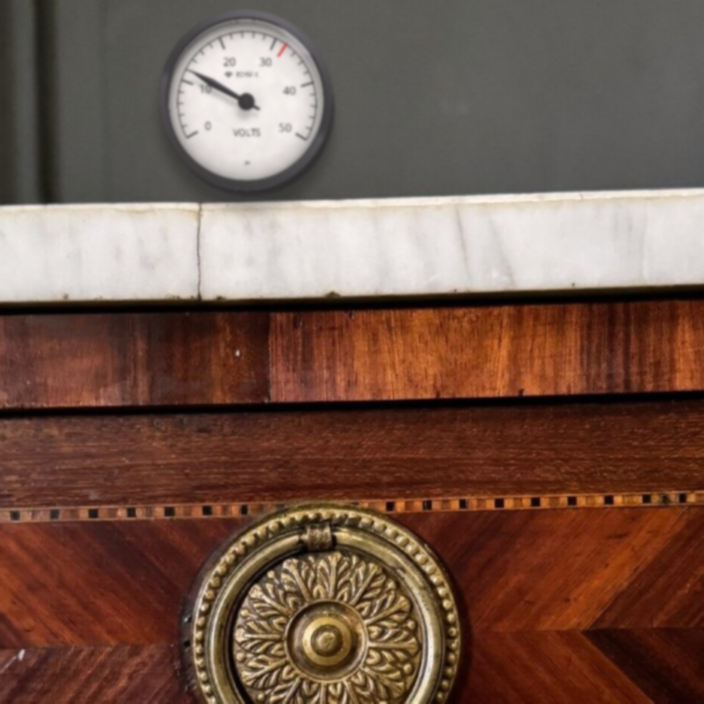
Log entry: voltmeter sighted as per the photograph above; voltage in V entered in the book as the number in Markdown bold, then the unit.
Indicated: **12** V
